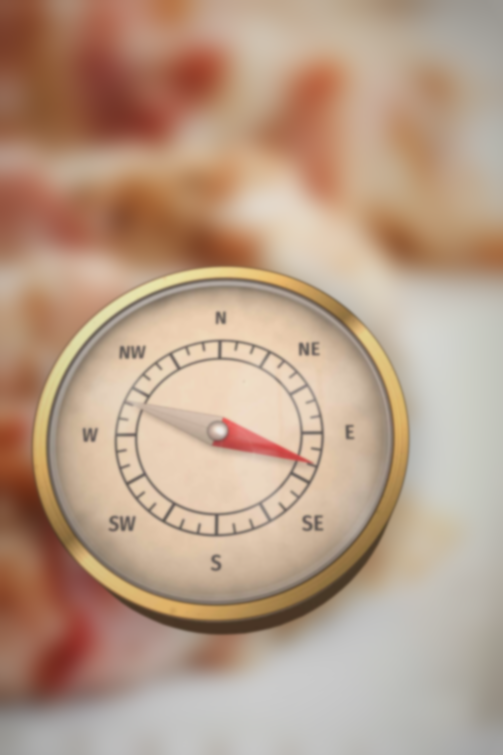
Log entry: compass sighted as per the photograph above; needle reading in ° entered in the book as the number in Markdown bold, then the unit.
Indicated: **110** °
